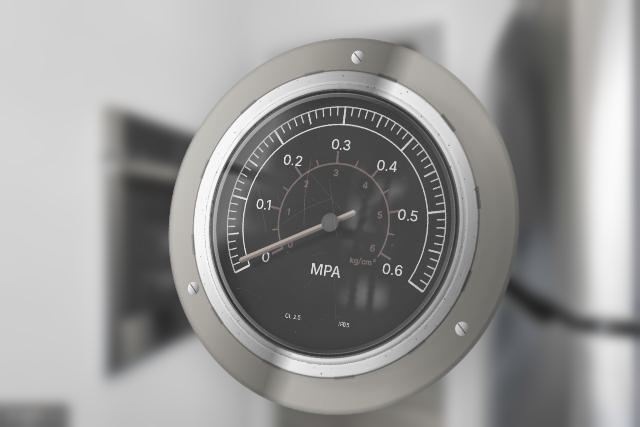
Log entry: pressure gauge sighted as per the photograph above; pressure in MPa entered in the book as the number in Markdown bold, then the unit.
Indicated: **0.01** MPa
